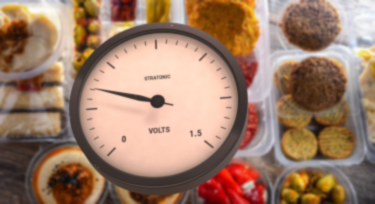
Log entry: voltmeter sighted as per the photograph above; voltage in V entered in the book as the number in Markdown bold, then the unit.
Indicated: **0.35** V
